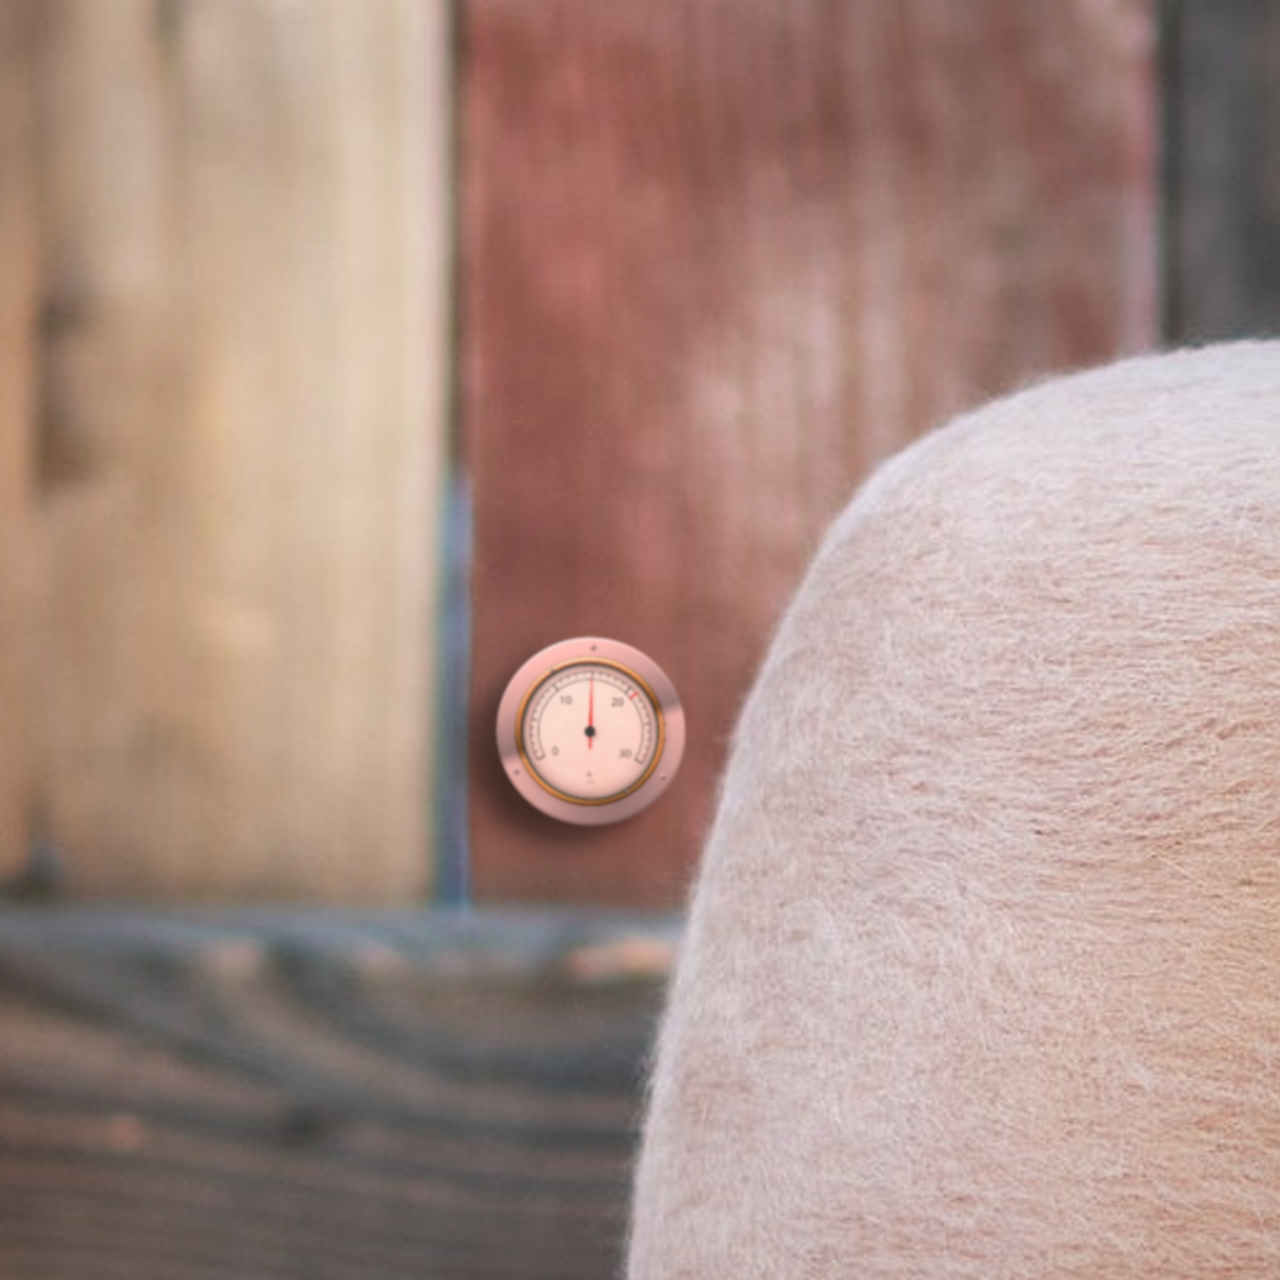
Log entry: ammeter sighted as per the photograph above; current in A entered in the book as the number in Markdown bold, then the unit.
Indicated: **15** A
